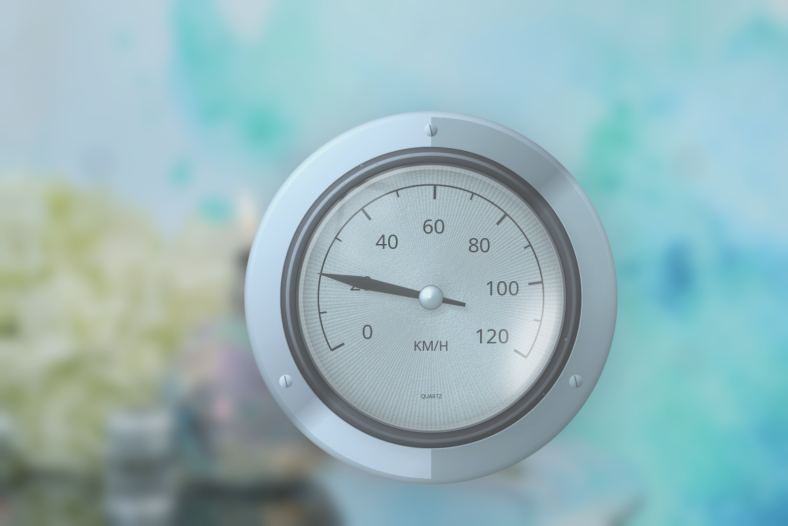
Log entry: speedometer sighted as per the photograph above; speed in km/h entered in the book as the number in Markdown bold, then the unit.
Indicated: **20** km/h
